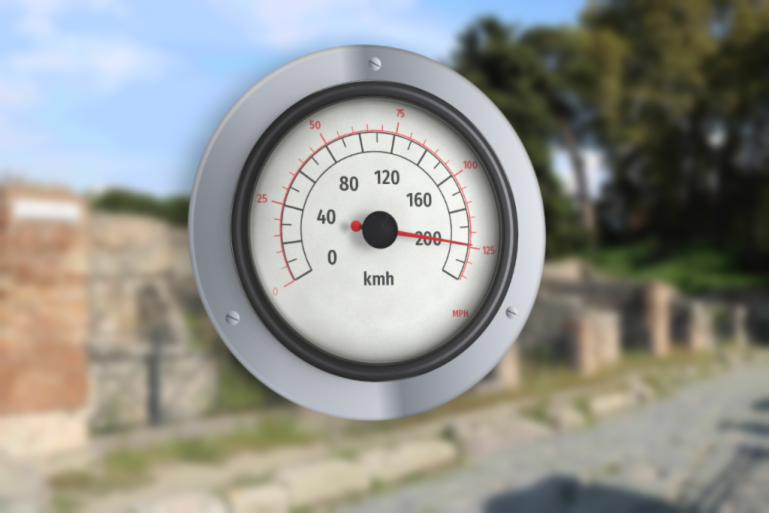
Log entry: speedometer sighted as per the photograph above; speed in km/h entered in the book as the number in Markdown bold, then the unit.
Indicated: **200** km/h
